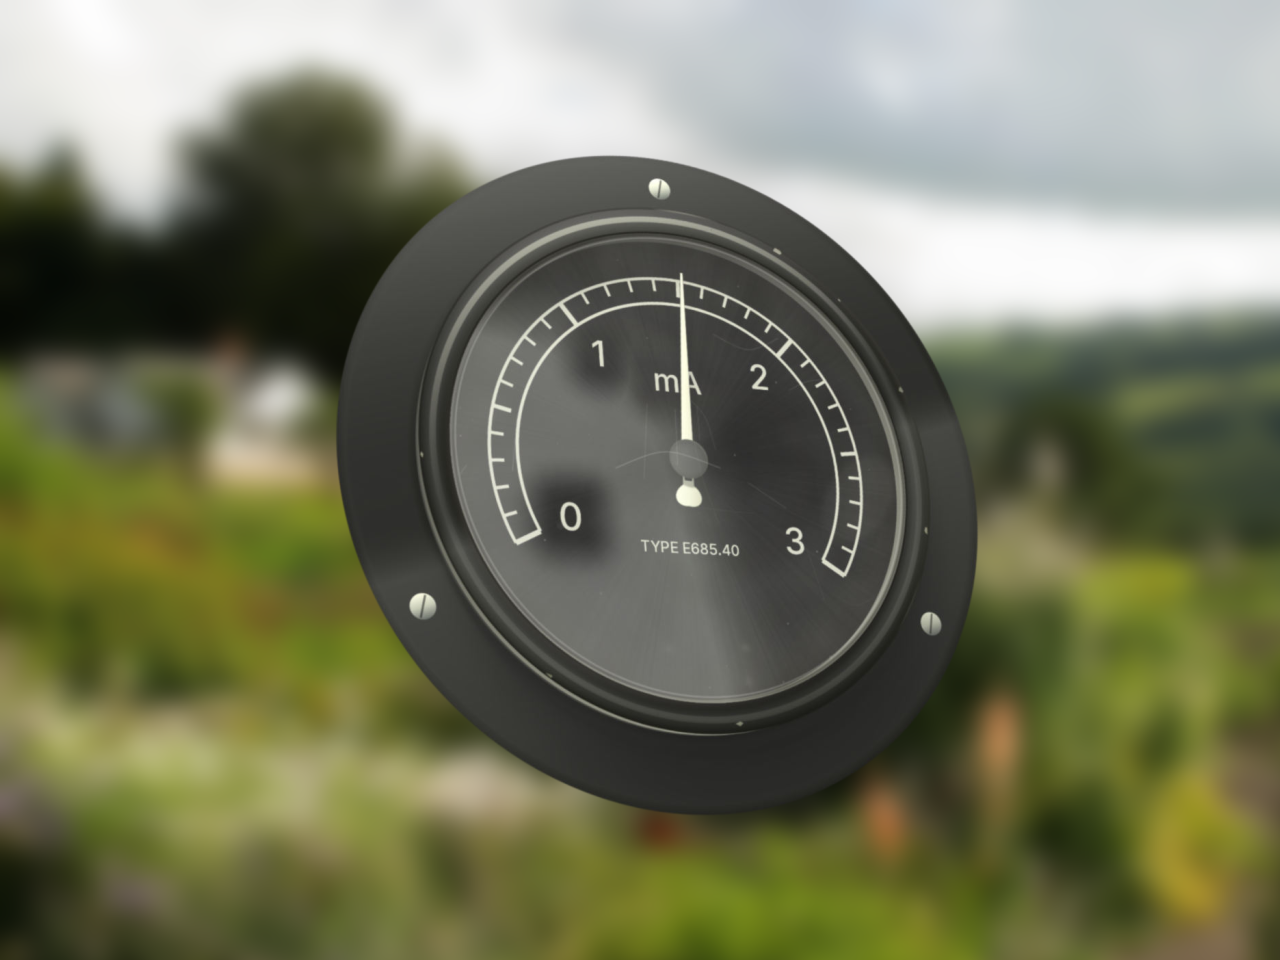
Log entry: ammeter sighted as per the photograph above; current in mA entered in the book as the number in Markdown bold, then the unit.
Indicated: **1.5** mA
